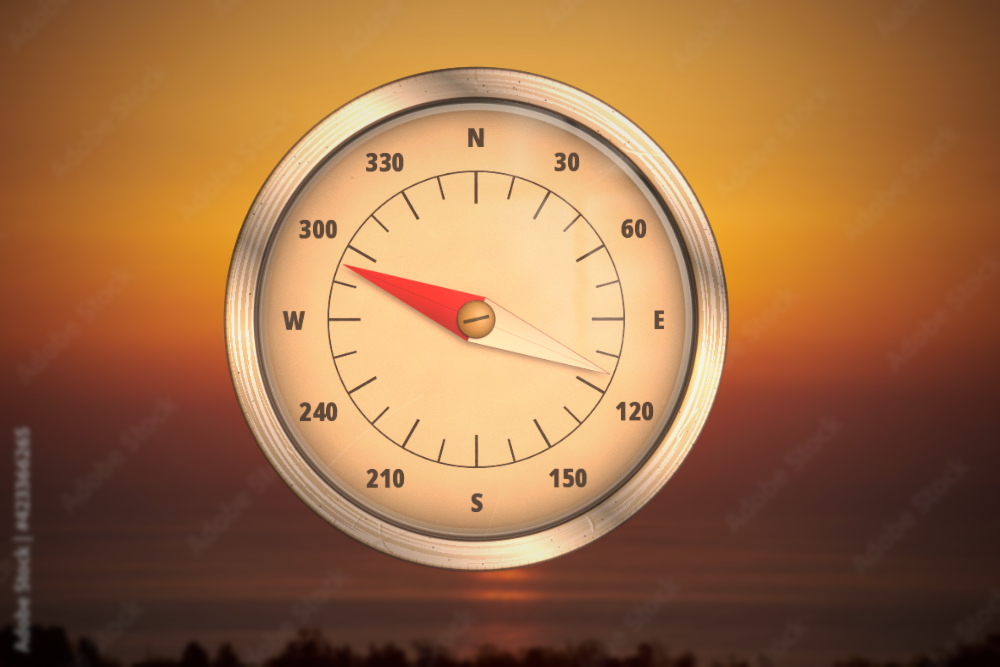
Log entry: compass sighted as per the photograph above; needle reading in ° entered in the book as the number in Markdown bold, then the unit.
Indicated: **292.5** °
